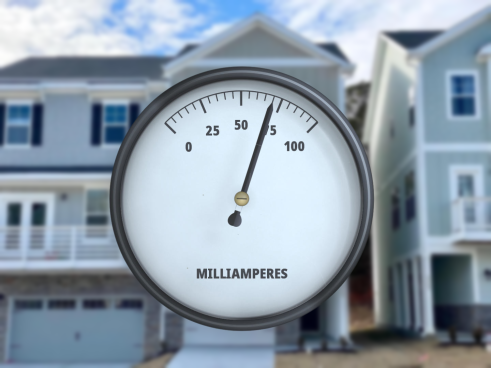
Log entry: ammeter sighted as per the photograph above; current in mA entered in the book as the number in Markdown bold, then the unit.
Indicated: **70** mA
